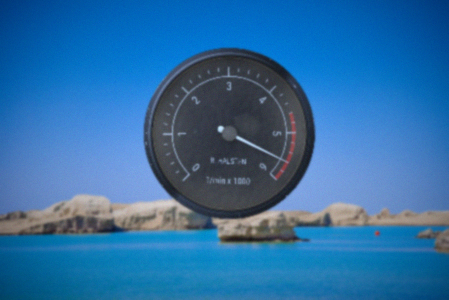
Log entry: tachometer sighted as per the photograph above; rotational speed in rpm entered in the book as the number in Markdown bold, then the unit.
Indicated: **5600** rpm
